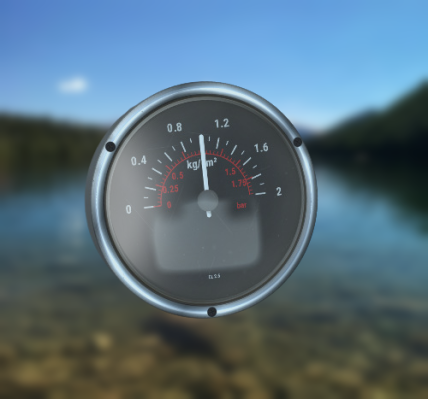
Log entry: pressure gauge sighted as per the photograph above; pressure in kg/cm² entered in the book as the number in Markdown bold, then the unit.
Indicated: **1** kg/cm²
